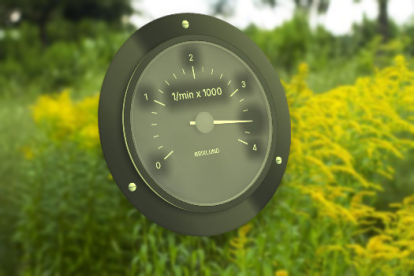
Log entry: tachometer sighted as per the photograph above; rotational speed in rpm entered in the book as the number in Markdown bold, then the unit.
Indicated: **3600** rpm
